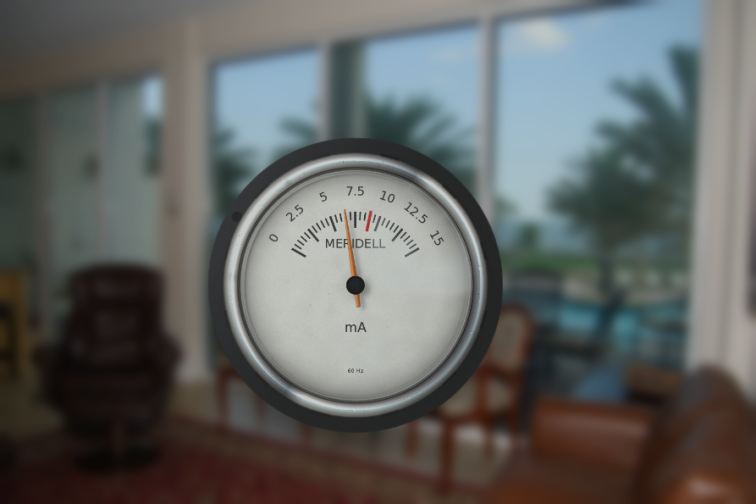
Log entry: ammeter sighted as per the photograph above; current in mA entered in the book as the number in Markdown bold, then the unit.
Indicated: **6.5** mA
